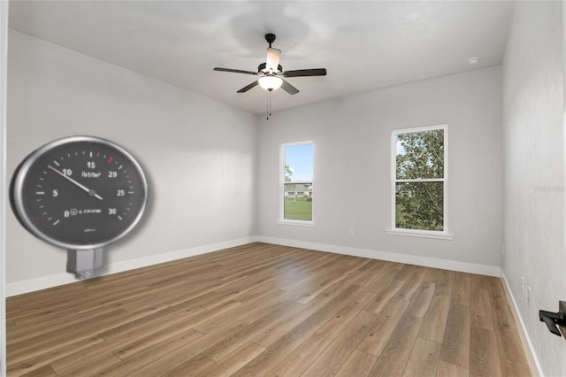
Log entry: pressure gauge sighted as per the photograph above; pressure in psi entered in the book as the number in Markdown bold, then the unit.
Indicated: **9** psi
